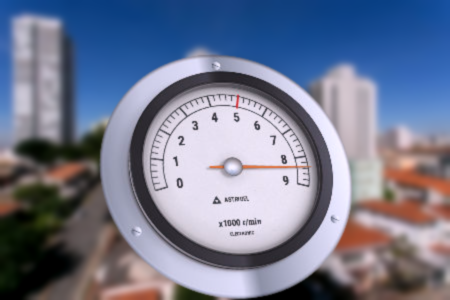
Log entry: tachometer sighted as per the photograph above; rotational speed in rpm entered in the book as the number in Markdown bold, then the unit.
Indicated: **8400** rpm
